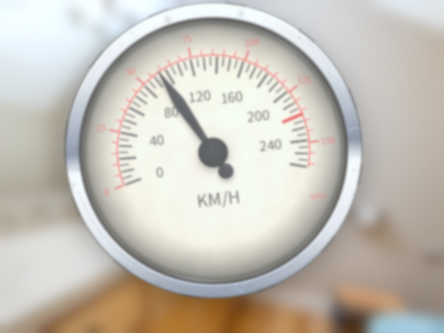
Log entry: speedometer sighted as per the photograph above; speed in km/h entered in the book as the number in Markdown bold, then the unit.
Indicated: **95** km/h
